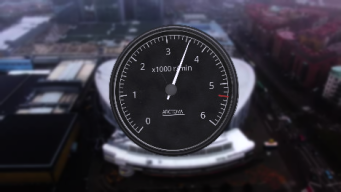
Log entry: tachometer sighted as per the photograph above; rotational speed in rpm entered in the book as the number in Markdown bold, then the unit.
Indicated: **3600** rpm
